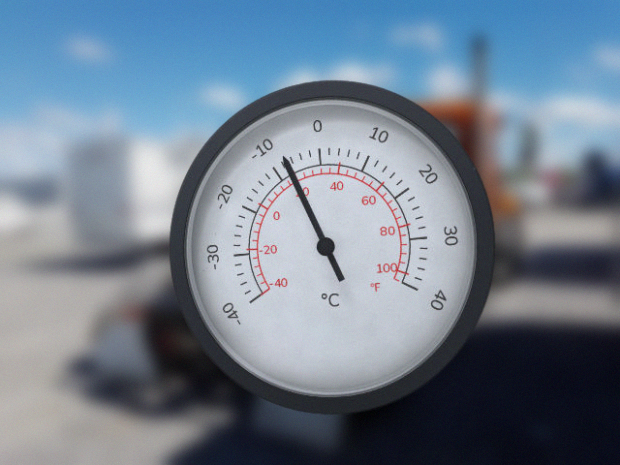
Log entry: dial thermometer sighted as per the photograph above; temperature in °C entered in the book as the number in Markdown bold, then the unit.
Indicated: **-7** °C
